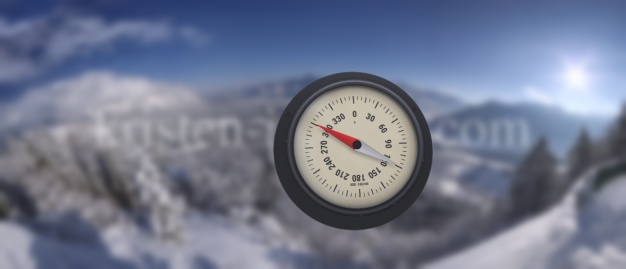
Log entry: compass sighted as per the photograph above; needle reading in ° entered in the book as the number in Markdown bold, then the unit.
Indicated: **300** °
